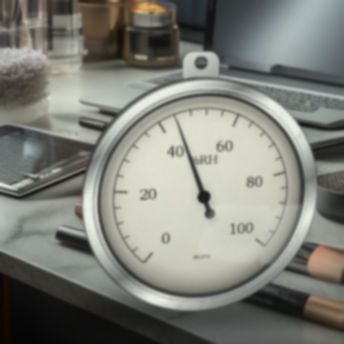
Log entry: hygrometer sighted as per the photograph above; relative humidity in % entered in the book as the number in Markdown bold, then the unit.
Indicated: **44** %
